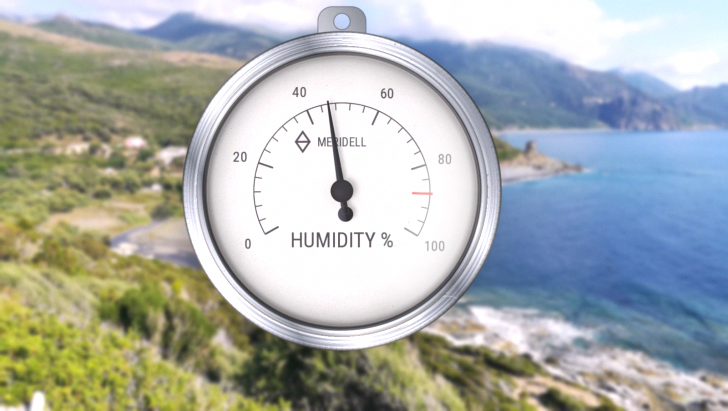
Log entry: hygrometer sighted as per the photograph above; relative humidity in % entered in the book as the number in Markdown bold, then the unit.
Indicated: **46** %
